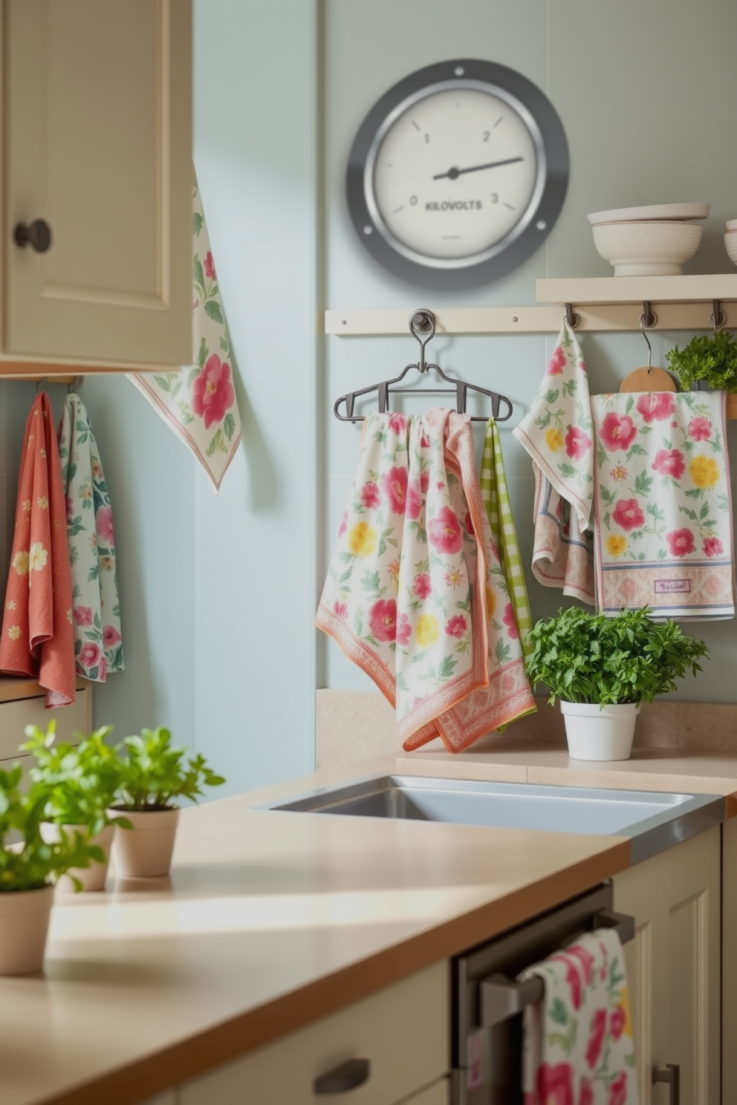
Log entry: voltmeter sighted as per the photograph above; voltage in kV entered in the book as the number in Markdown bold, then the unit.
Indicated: **2.5** kV
